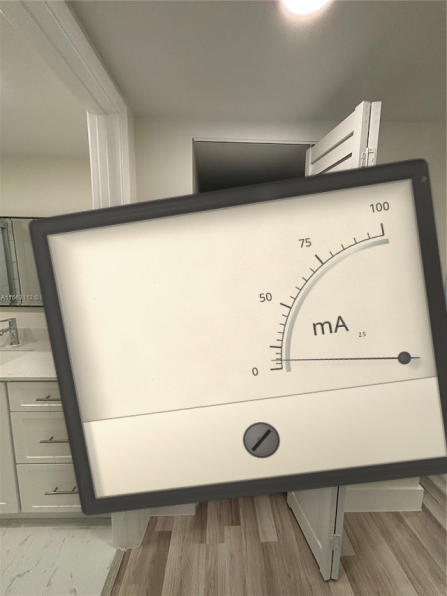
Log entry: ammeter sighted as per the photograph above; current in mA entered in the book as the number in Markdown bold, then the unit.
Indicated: **15** mA
